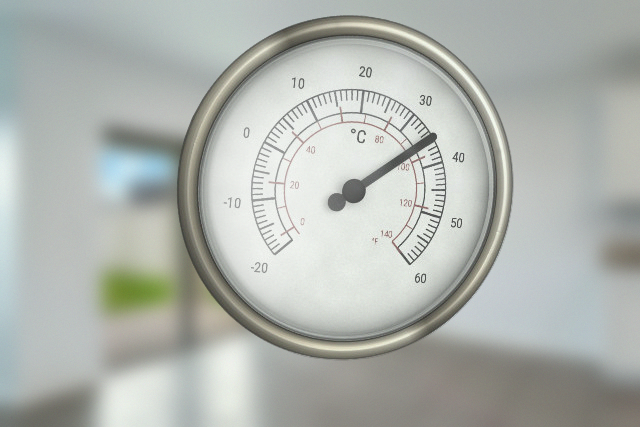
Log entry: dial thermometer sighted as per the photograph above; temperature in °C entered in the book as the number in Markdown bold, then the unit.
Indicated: **35** °C
